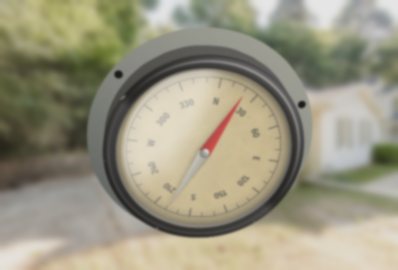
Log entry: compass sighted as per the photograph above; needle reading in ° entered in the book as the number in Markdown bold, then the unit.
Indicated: **20** °
